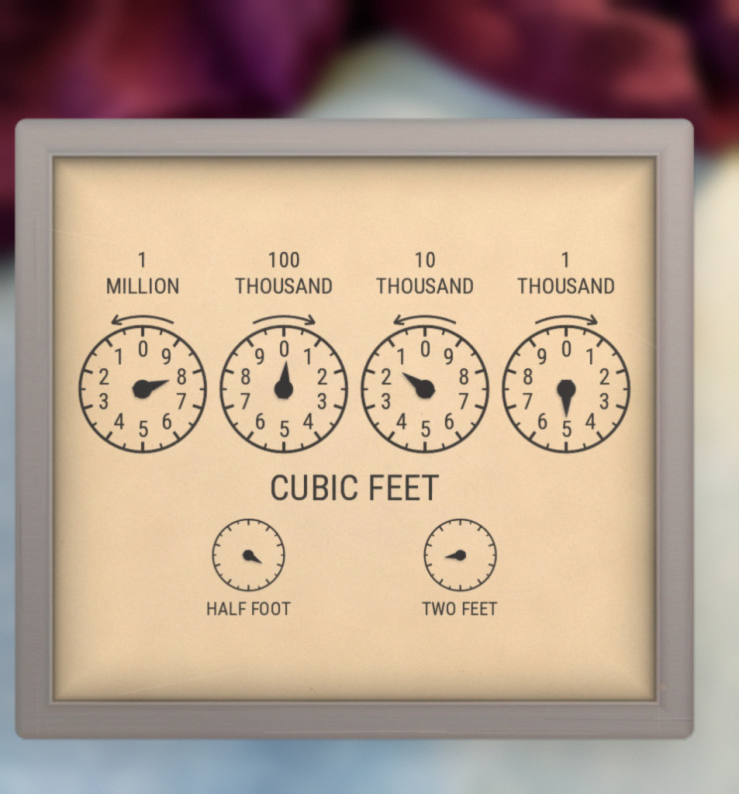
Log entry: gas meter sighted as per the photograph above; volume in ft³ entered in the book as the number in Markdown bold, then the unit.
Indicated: **801500** ft³
